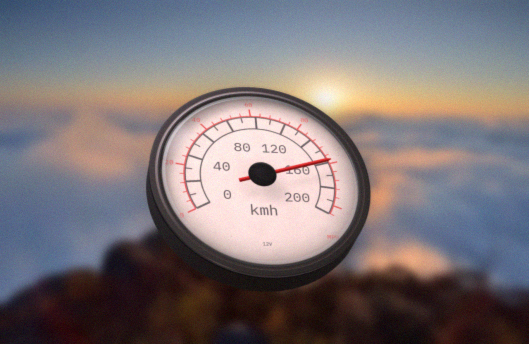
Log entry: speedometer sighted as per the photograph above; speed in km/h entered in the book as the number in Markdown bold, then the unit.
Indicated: **160** km/h
